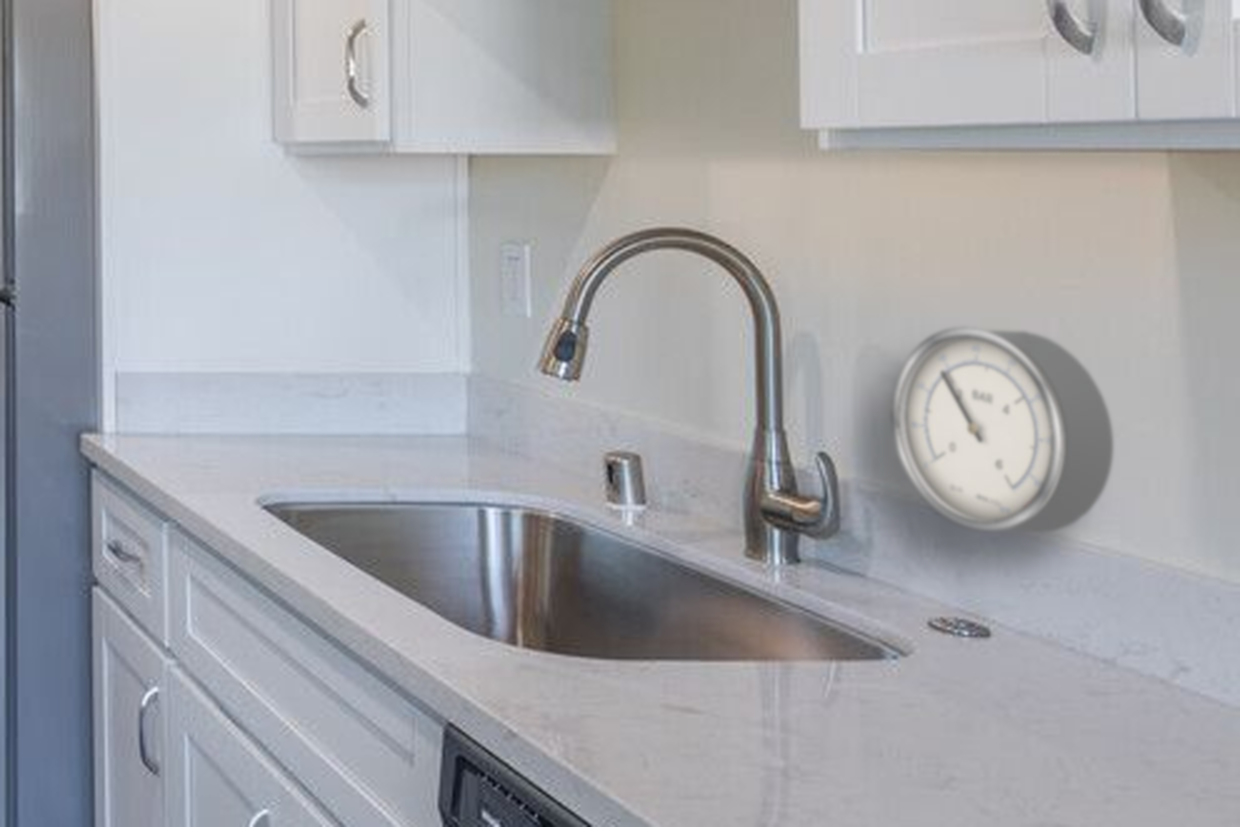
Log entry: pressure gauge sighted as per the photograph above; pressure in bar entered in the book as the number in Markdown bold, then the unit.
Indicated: **2** bar
